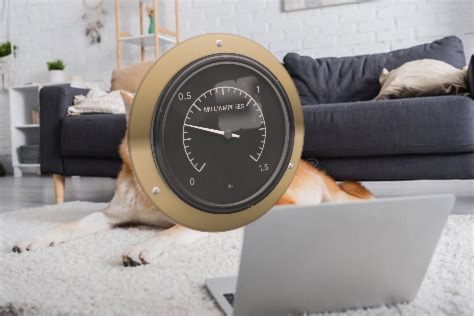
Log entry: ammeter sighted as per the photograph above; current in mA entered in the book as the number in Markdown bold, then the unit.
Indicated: **0.35** mA
